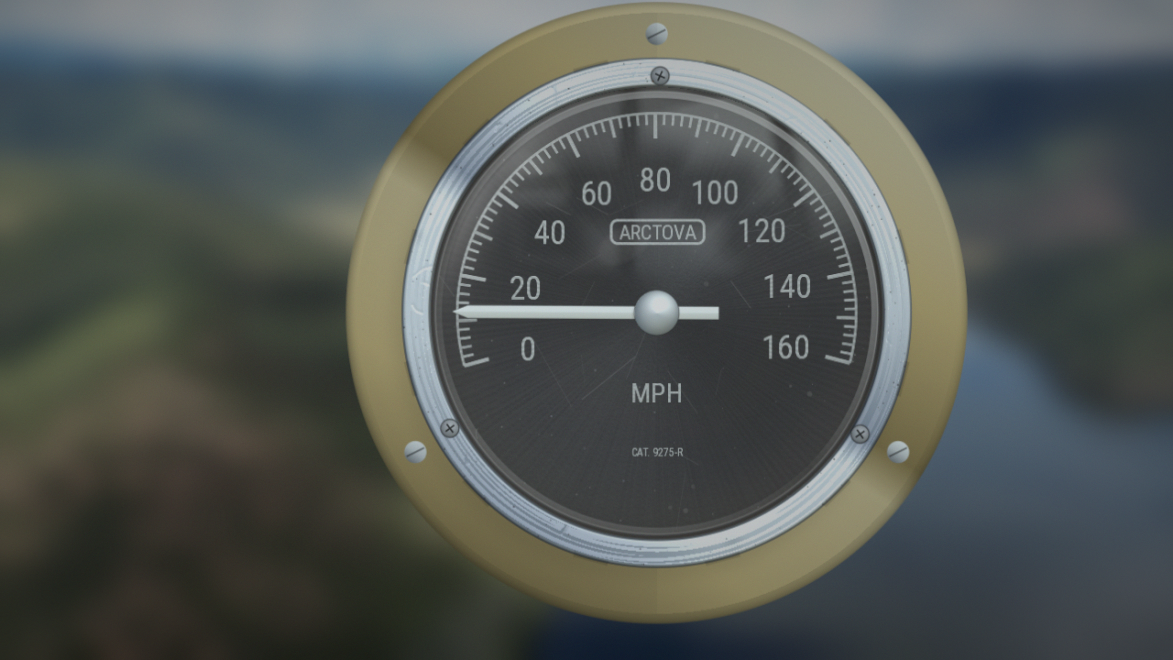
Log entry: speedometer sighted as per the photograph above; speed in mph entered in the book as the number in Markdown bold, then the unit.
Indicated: **12** mph
